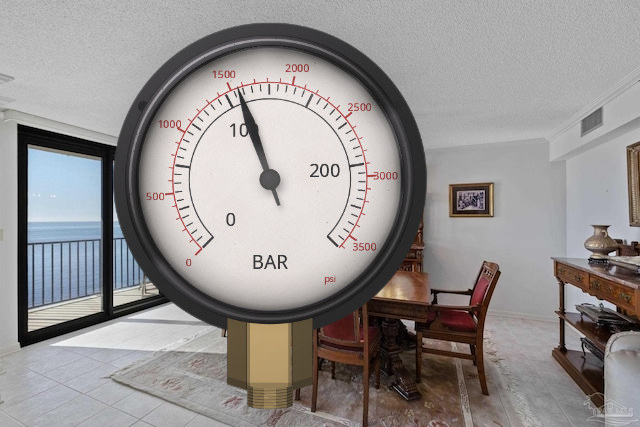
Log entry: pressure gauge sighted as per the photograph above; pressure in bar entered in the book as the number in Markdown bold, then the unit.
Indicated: **107.5** bar
